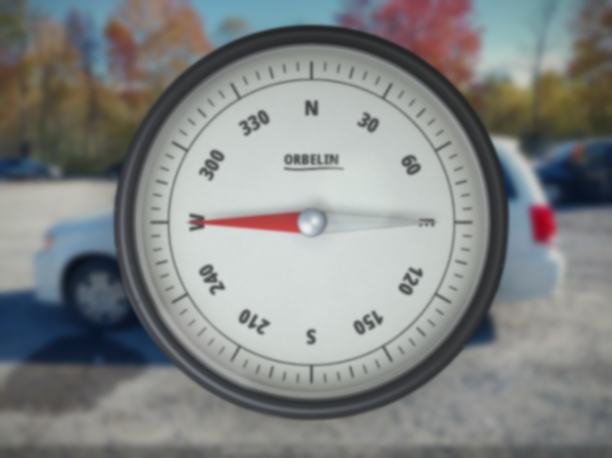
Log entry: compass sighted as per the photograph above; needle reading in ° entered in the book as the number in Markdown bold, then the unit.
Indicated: **270** °
